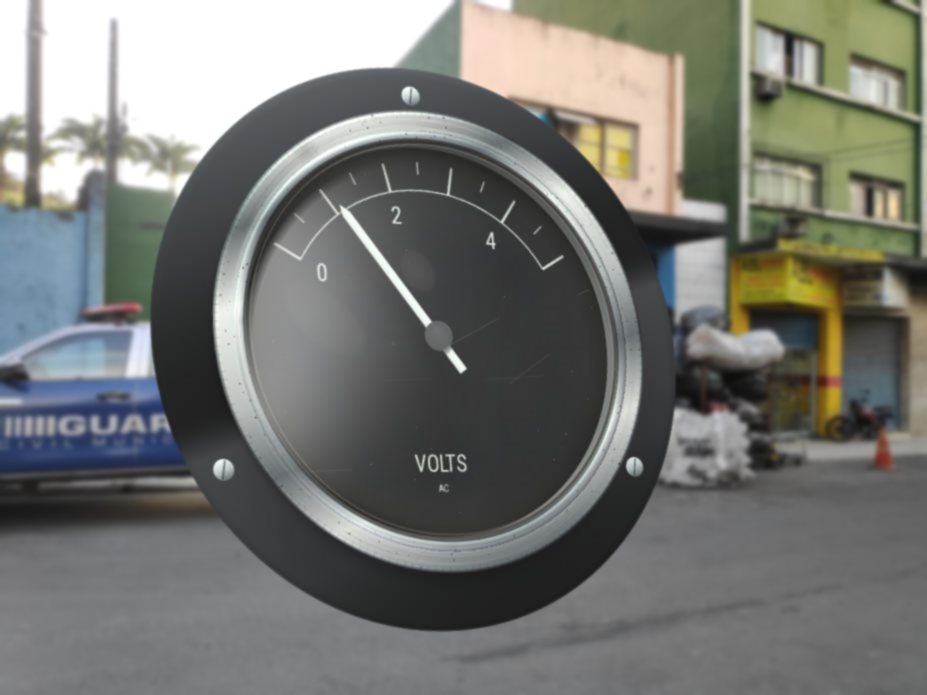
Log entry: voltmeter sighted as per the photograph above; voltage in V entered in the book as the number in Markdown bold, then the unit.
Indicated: **1** V
